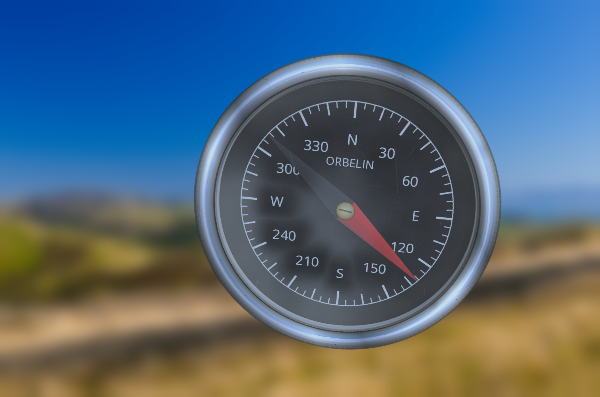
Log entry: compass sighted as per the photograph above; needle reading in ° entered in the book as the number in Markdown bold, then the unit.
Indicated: **130** °
